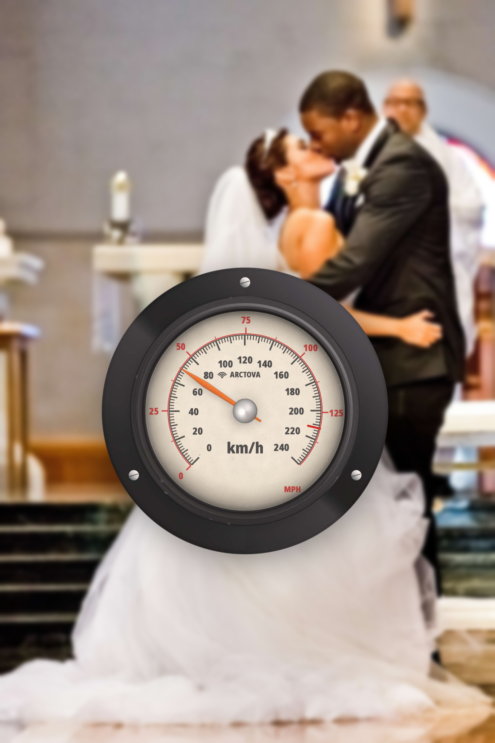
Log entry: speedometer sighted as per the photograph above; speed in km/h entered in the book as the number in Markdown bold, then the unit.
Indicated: **70** km/h
